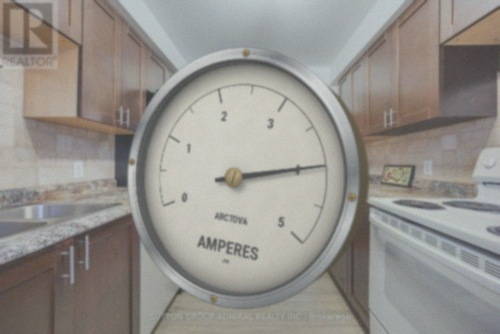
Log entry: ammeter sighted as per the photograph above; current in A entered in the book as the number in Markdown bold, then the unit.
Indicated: **4** A
